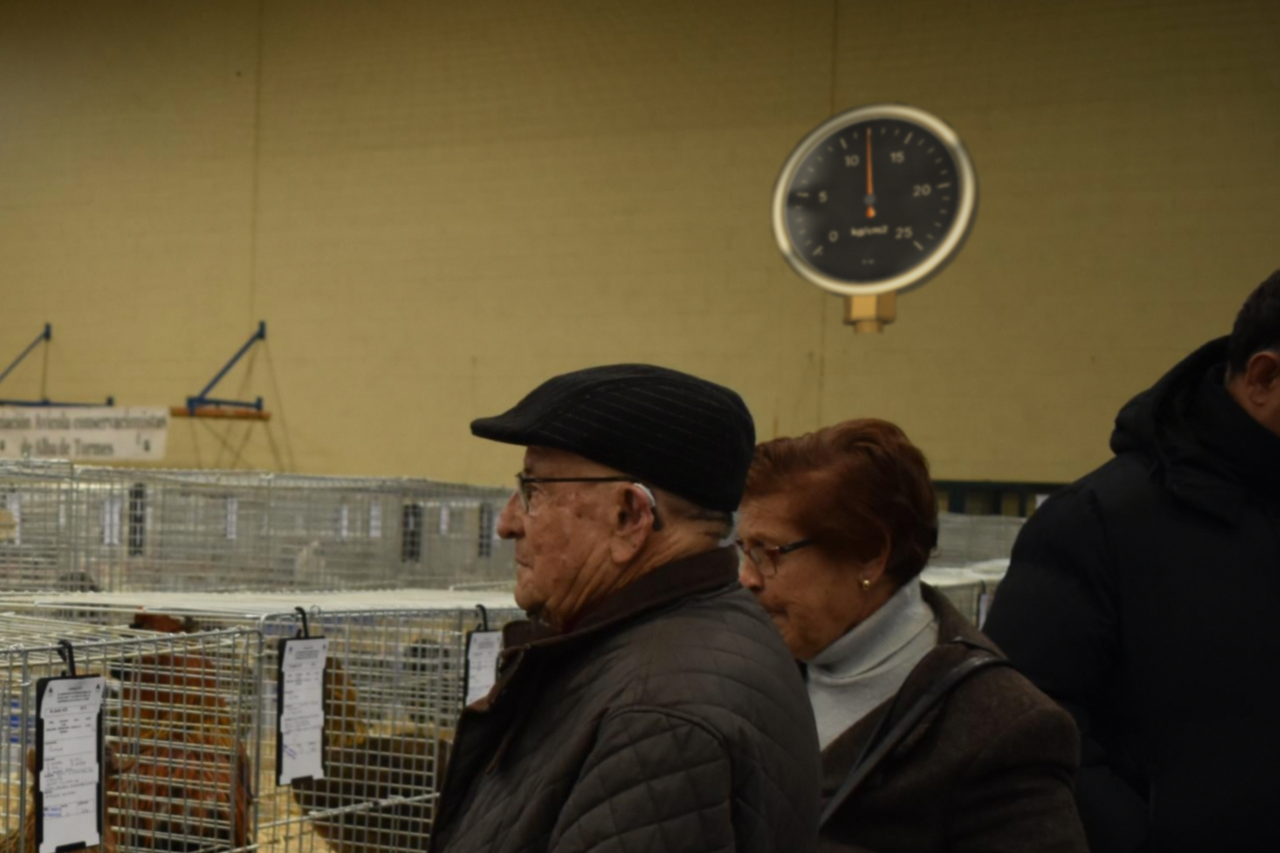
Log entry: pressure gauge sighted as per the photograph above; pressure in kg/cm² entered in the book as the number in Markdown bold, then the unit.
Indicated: **12** kg/cm²
